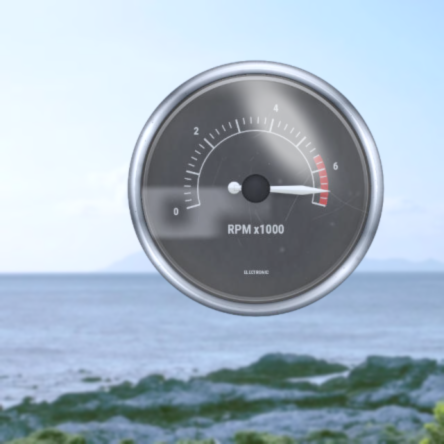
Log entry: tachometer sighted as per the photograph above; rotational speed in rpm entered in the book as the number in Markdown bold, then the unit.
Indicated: **6600** rpm
